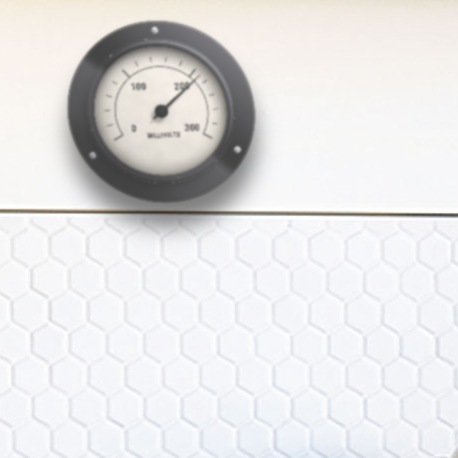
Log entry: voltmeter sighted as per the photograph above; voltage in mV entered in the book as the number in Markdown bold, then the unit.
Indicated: **210** mV
